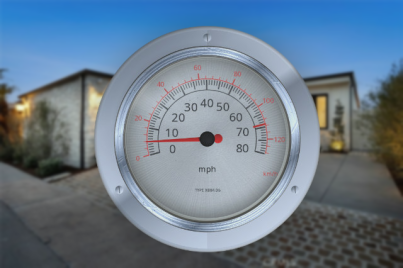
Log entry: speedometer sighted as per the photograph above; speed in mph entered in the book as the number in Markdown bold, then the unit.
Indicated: **5** mph
